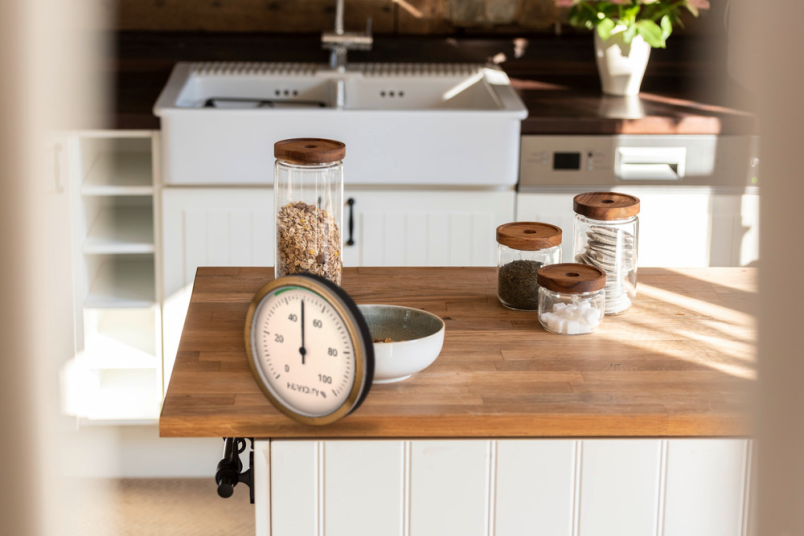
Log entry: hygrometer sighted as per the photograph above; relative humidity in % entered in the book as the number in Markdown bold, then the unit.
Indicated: **50** %
